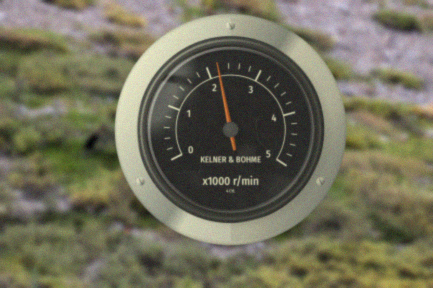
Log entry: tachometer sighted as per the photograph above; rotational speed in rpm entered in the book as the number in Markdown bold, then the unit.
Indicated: **2200** rpm
